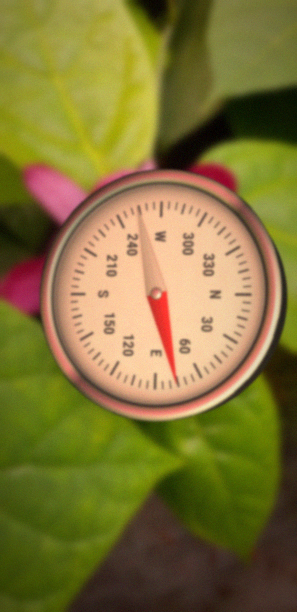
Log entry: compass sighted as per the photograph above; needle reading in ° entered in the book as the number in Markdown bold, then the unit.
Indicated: **75** °
